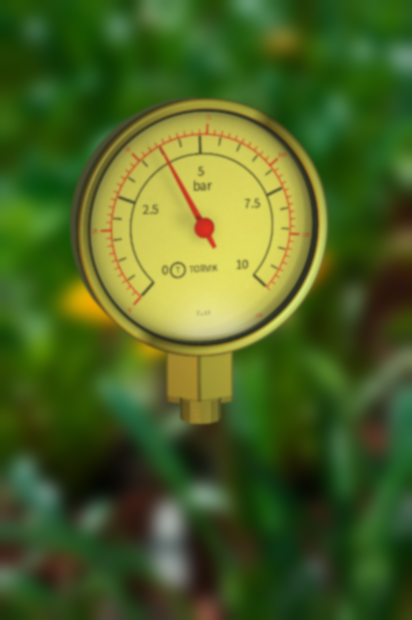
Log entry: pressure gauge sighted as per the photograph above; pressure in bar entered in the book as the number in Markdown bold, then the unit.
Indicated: **4** bar
